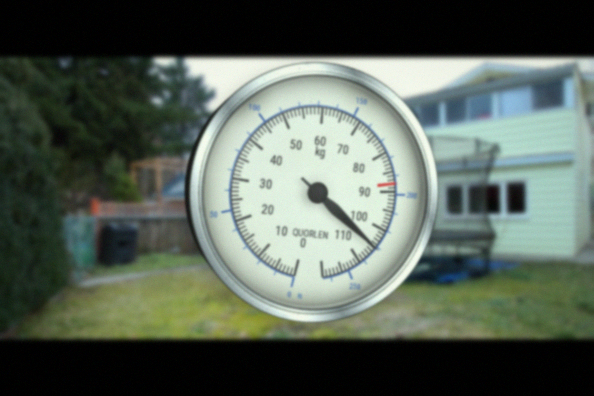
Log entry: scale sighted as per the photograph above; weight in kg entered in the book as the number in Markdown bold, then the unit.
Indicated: **105** kg
